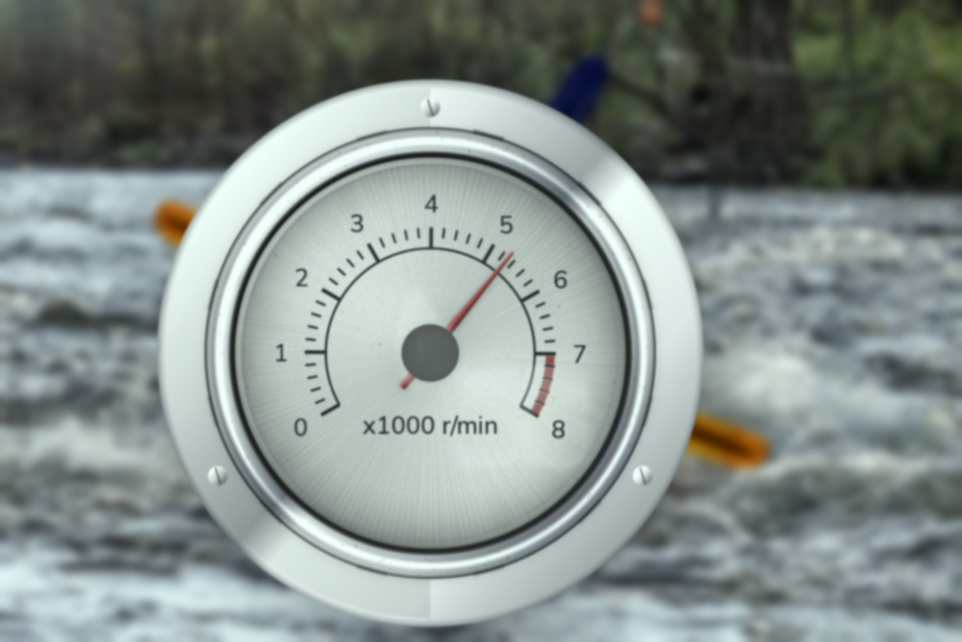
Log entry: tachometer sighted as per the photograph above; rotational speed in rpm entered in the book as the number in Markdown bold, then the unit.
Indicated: **5300** rpm
